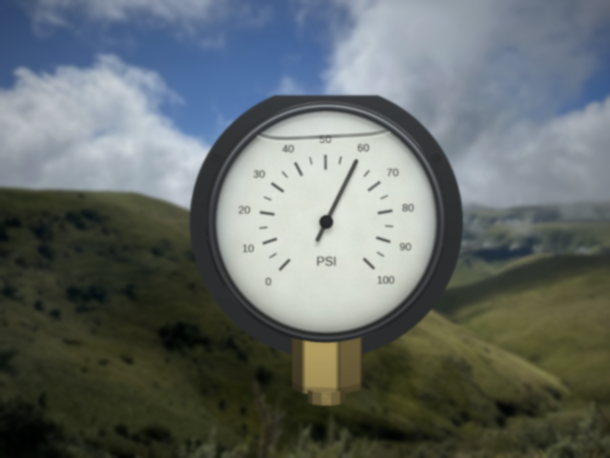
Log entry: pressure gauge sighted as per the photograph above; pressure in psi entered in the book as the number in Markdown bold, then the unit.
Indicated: **60** psi
